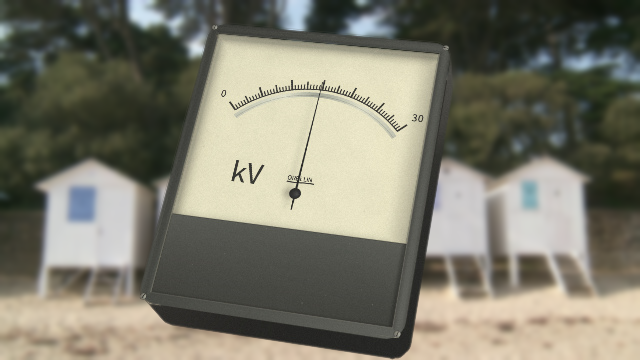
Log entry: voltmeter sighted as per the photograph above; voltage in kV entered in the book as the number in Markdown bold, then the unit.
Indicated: **15** kV
